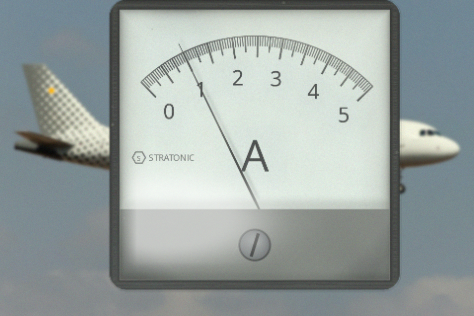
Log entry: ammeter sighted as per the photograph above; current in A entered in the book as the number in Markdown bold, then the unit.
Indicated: **1** A
